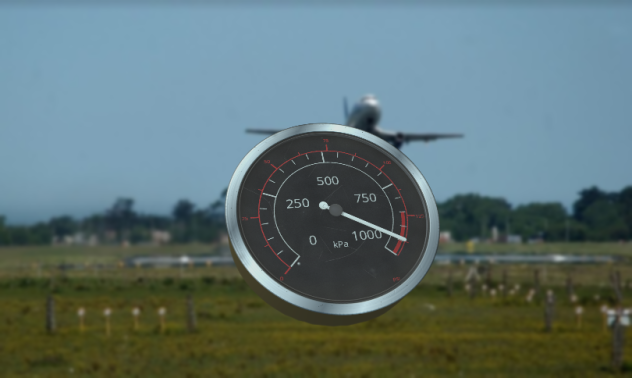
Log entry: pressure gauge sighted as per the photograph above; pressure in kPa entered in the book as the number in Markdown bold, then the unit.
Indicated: **950** kPa
